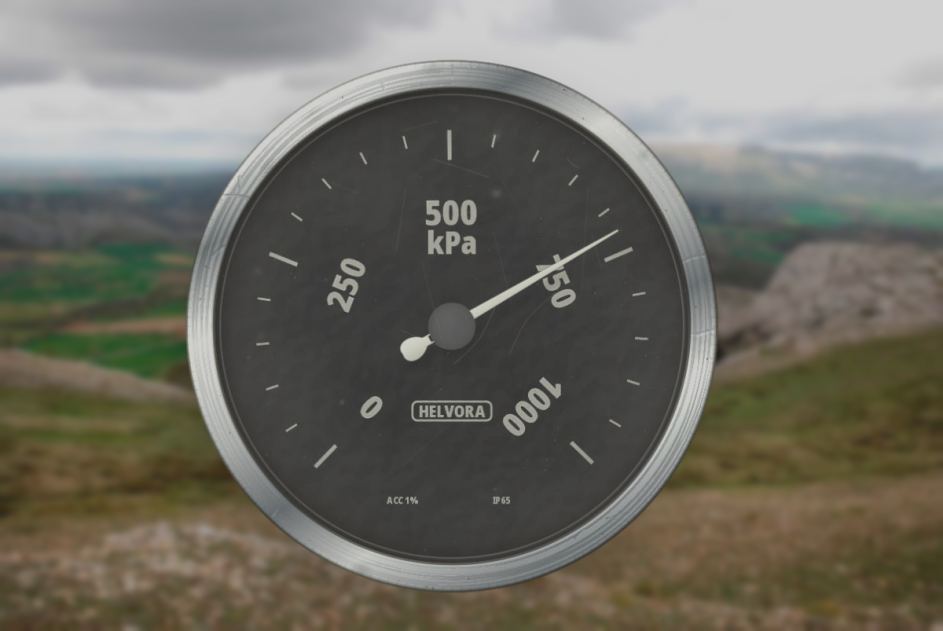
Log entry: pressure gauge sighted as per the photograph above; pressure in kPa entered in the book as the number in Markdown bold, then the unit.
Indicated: **725** kPa
